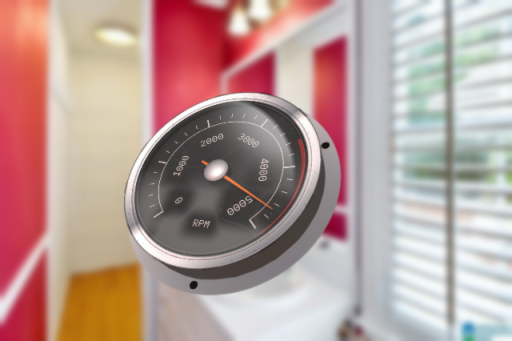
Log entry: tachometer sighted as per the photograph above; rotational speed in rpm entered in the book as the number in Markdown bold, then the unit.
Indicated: **4700** rpm
